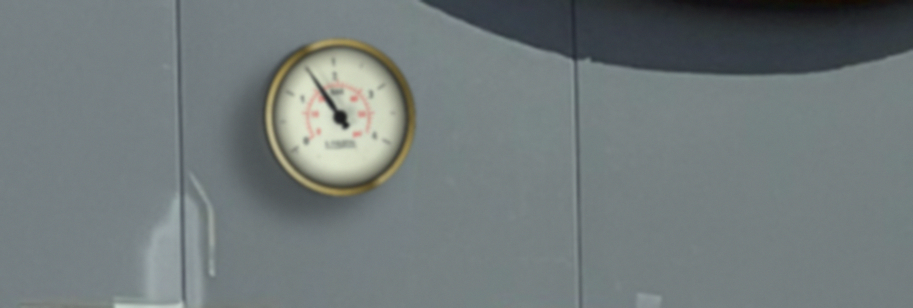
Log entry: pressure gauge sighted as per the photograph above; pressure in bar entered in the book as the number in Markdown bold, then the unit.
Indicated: **1.5** bar
